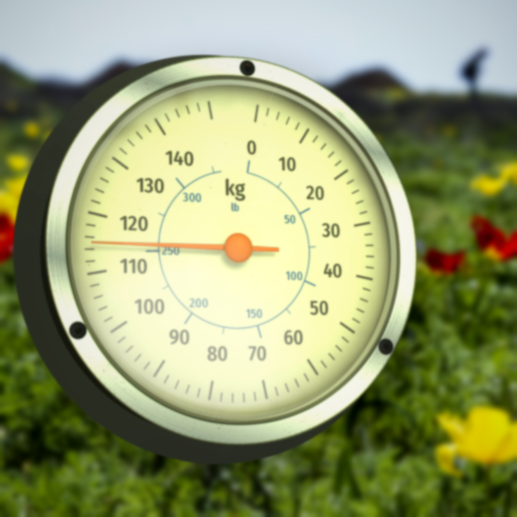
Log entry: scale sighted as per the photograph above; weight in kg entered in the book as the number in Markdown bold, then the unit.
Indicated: **115** kg
